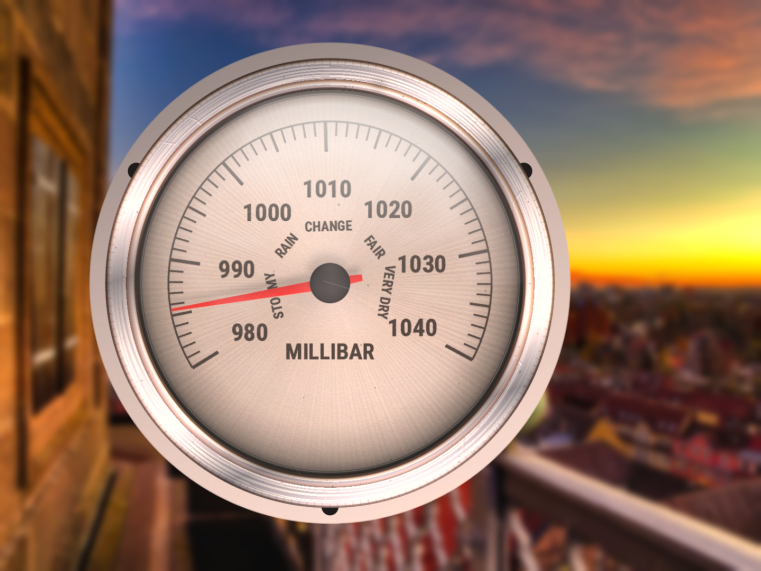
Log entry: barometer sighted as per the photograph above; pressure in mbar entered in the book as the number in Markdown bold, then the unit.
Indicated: **985.5** mbar
